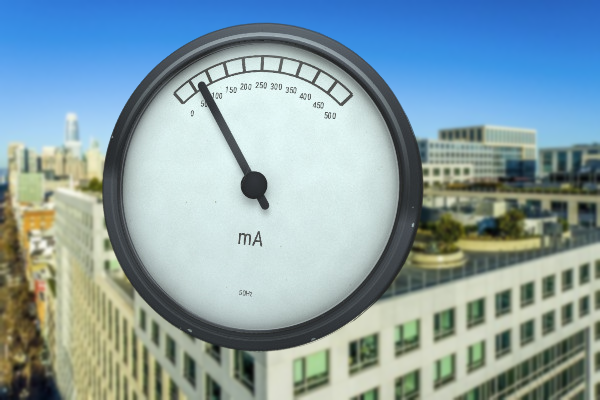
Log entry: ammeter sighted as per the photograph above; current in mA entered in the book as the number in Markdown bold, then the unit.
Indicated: **75** mA
